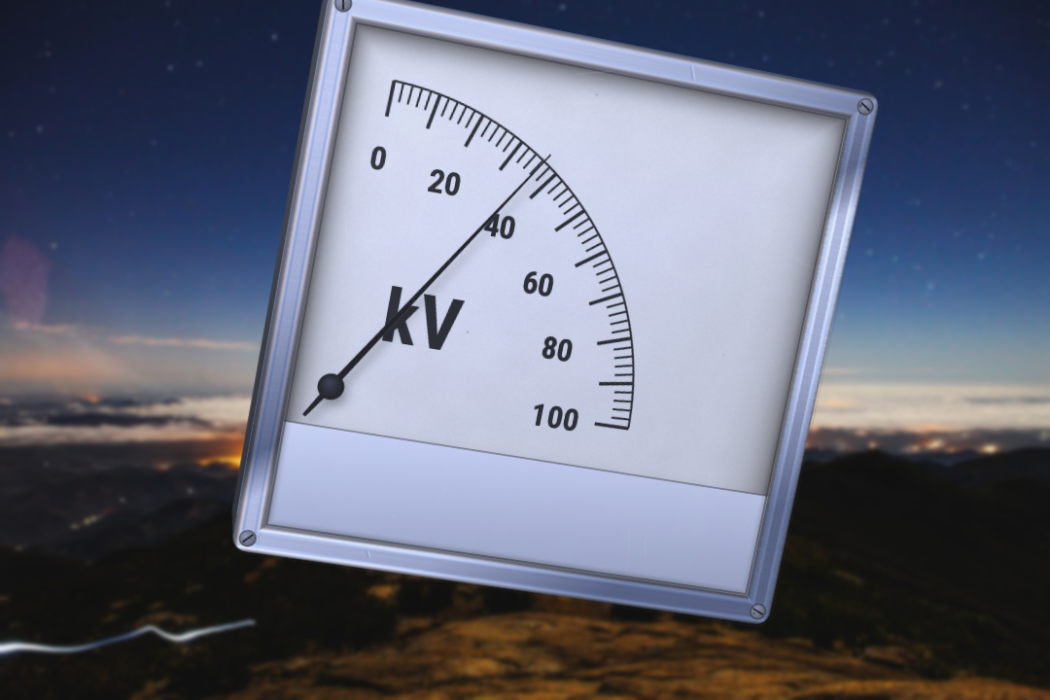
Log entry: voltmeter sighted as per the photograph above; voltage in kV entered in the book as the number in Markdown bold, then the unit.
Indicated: **36** kV
